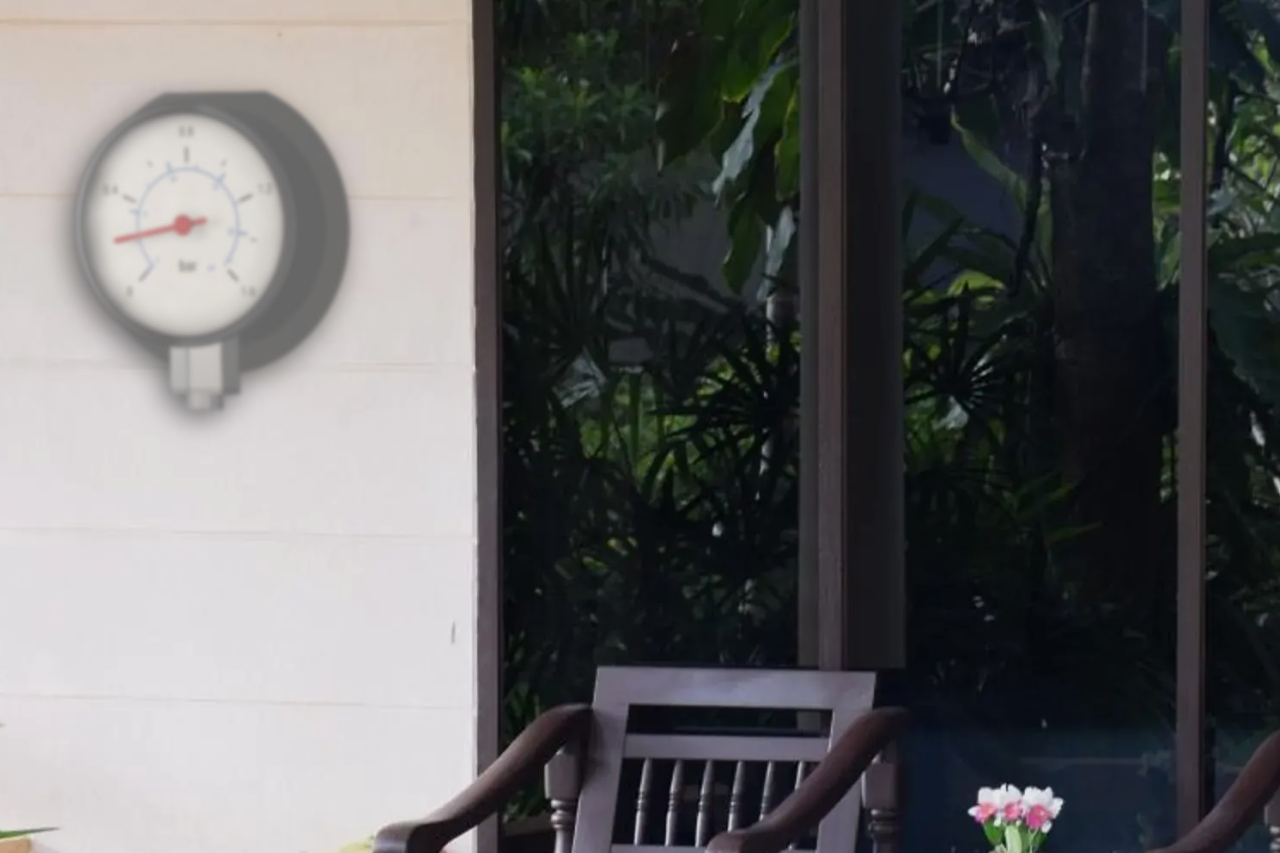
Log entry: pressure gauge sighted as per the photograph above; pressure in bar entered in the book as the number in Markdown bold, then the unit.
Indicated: **0.2** bar
